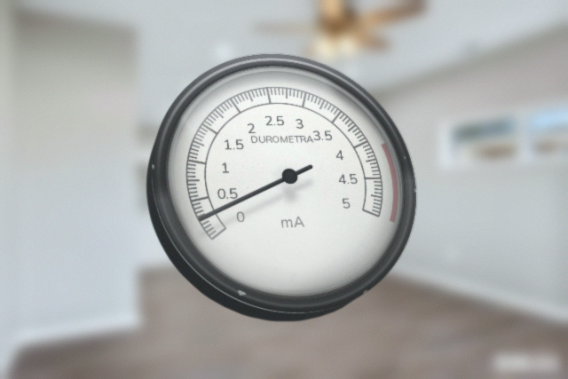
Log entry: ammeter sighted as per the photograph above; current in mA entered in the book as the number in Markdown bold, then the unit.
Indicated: **0.25** mA
